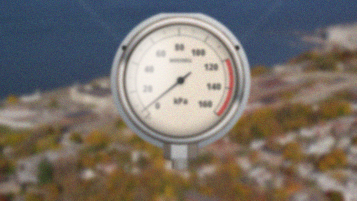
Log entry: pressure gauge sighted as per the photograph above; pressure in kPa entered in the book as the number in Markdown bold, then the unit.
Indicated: **5** kPa
